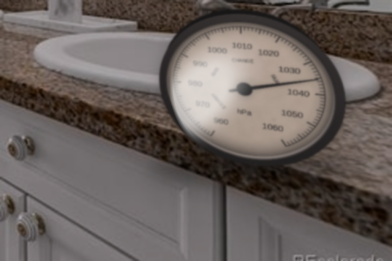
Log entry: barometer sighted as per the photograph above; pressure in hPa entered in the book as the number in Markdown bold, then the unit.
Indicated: **1035** hPa
